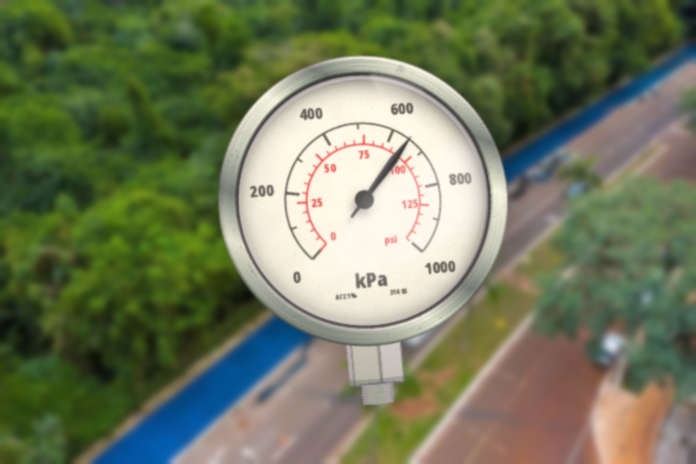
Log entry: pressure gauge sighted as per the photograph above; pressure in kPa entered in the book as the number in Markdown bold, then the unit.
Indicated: **650** kPa
